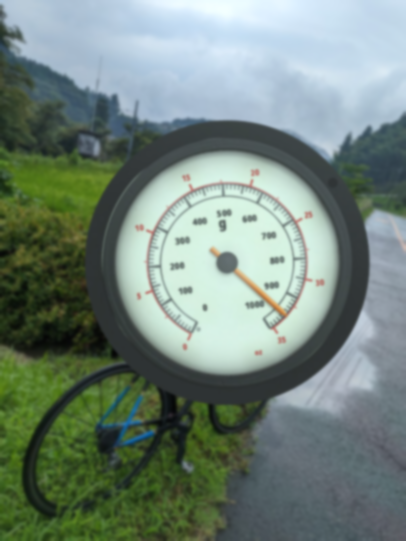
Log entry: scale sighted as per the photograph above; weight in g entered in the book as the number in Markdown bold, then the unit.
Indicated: **950** g
